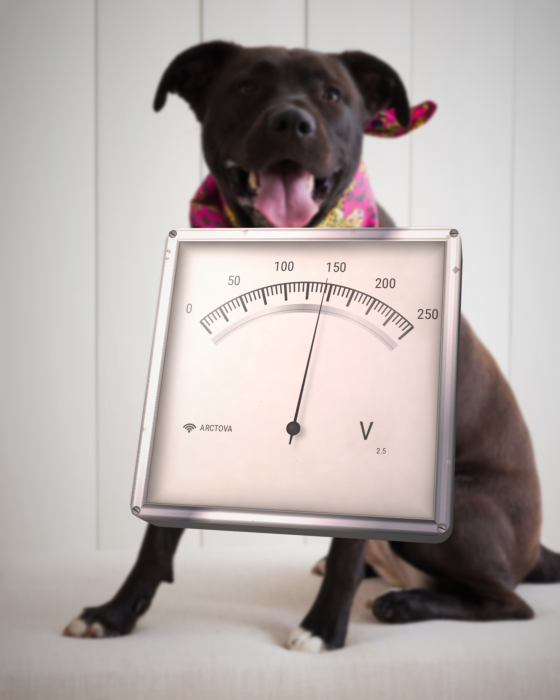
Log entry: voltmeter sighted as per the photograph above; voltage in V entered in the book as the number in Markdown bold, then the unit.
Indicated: **145** V
